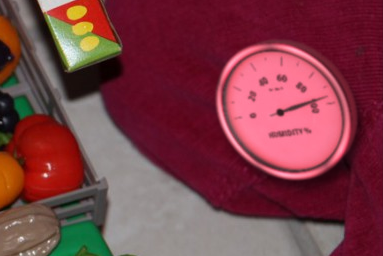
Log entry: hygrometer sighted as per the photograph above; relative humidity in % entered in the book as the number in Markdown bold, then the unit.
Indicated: **95** %
